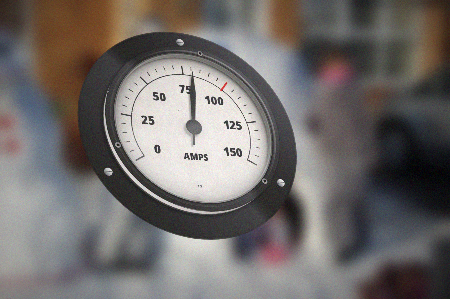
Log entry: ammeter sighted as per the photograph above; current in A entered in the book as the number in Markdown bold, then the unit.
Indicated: **80** A
